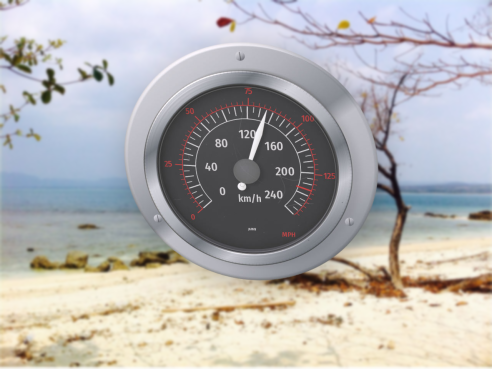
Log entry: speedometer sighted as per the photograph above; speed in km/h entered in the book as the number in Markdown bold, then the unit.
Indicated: **135** km/h
